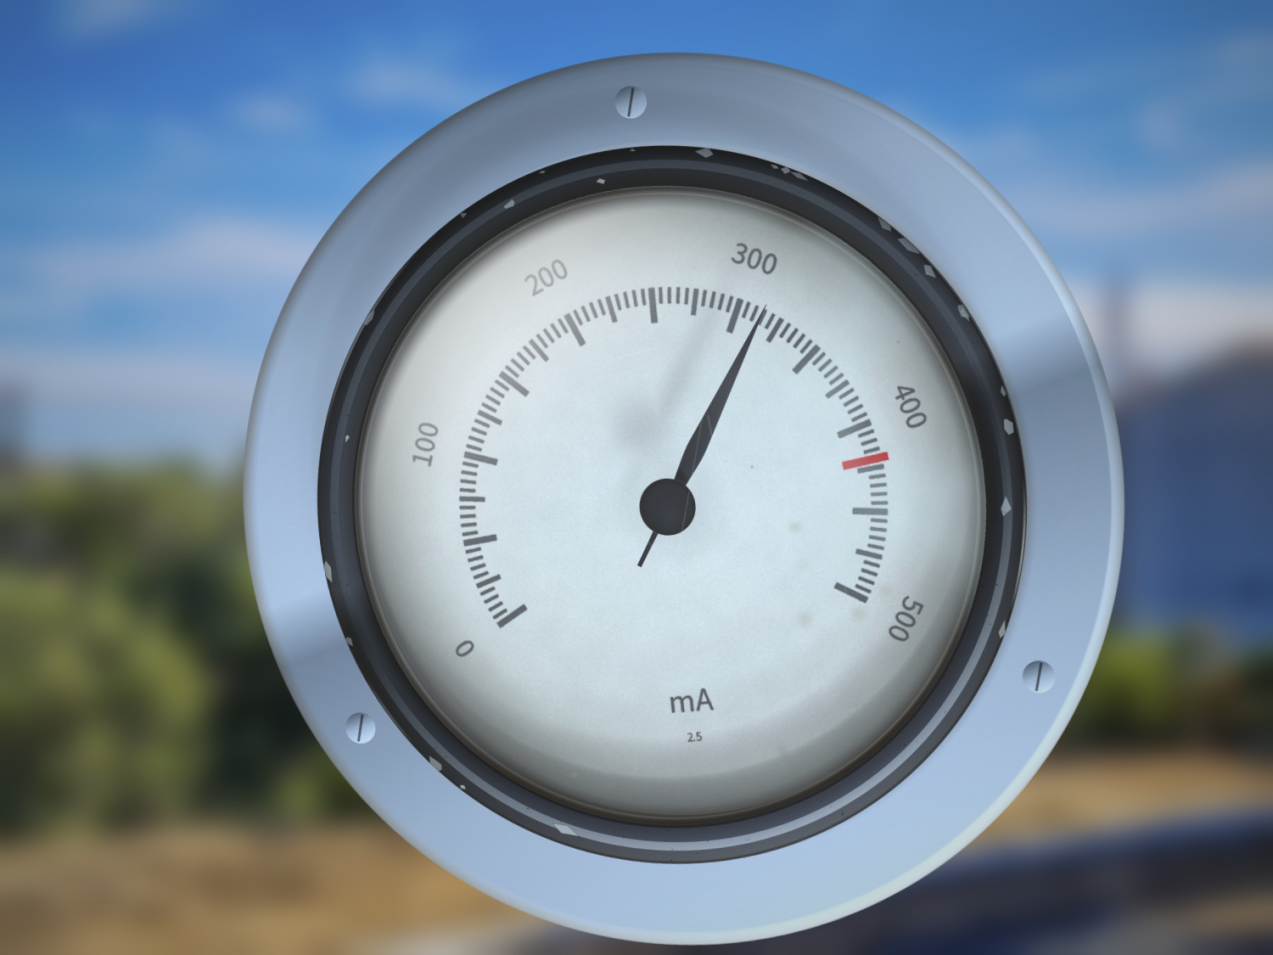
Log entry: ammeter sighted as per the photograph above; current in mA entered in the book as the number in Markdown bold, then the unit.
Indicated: **315** mA
